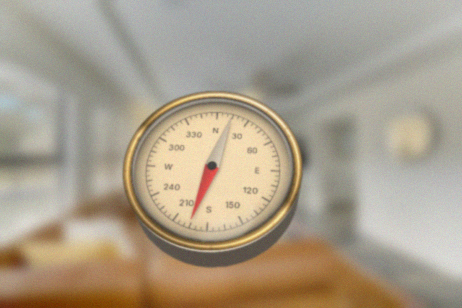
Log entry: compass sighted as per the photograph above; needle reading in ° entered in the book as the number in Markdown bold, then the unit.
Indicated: **195** °
